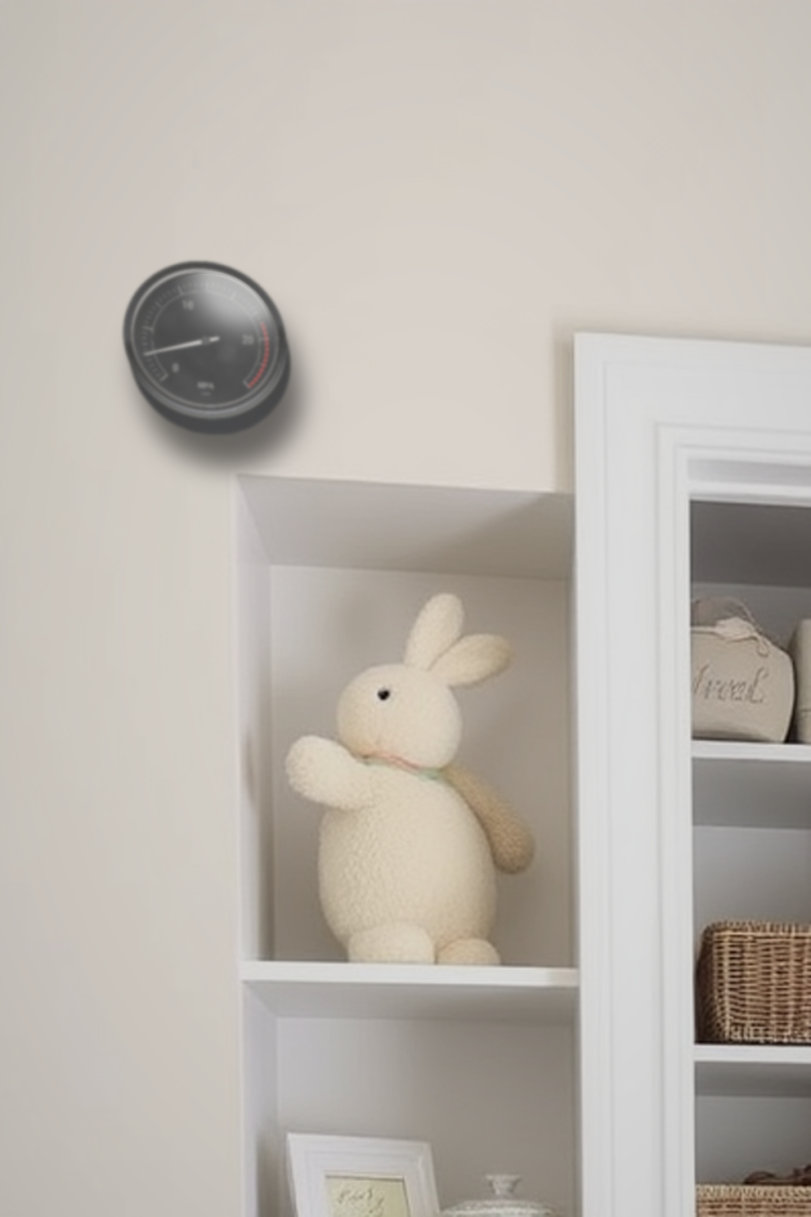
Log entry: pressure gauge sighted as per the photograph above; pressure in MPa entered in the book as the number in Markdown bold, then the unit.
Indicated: **2.5** MPa
